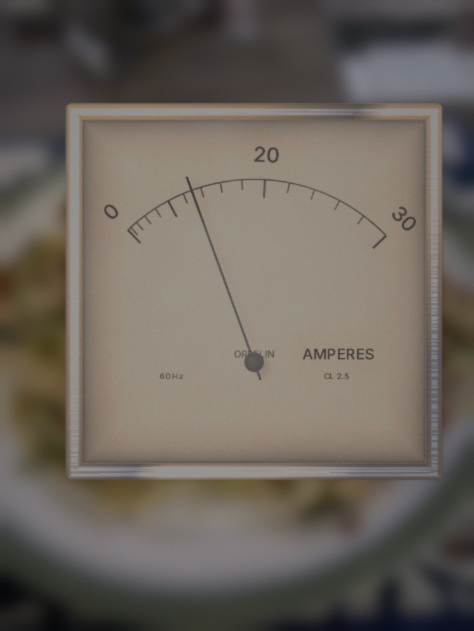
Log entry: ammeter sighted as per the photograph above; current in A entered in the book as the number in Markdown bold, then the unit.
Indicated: **13** A
